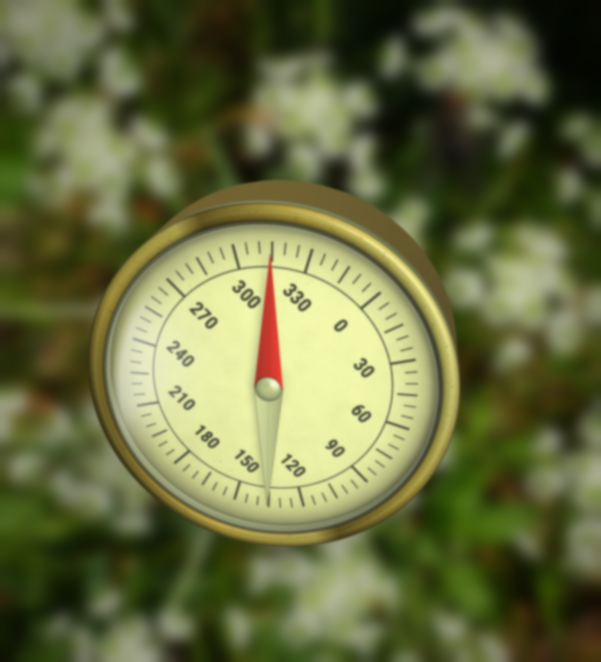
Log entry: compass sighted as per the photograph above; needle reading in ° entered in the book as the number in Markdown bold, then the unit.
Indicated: **315** °
